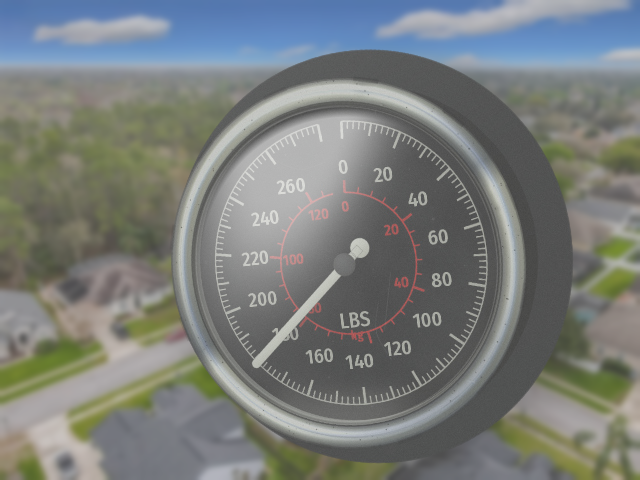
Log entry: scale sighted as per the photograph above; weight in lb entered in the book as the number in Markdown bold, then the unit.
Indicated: **180** lb
